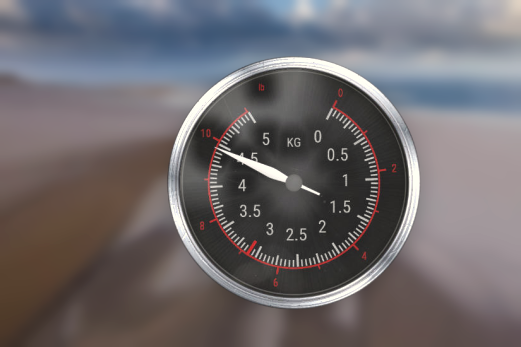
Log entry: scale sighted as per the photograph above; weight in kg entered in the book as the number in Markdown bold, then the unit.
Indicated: **4.45** kg
